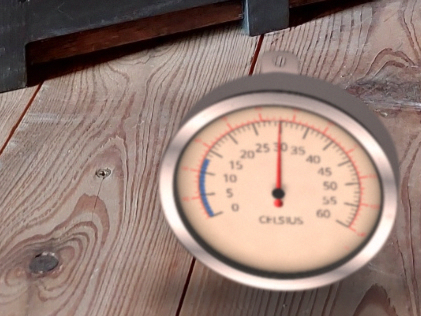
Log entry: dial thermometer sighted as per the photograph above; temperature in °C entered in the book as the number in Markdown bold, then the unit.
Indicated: **30** °C
